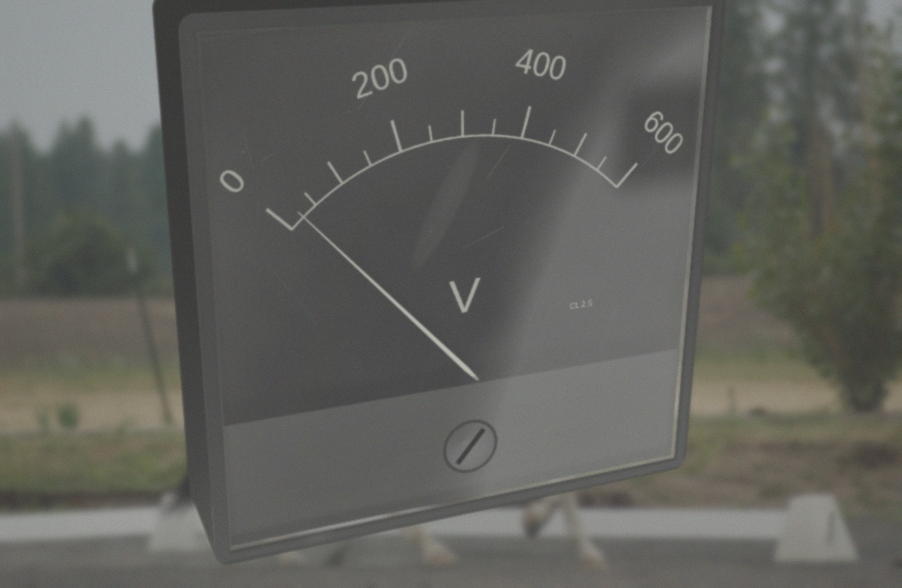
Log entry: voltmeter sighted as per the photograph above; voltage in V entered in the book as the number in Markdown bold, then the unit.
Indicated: **25** V
